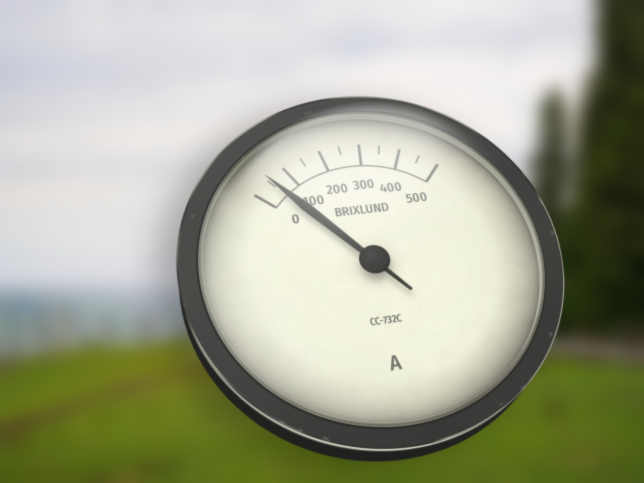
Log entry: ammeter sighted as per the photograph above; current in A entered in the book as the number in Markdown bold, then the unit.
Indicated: **50** A
